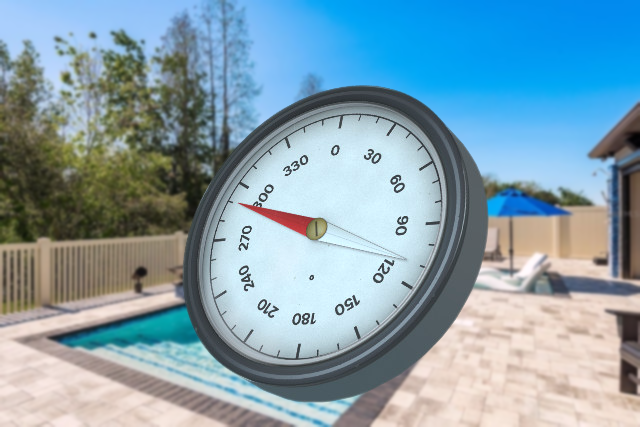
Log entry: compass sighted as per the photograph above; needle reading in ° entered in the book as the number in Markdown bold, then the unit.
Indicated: **290** °
